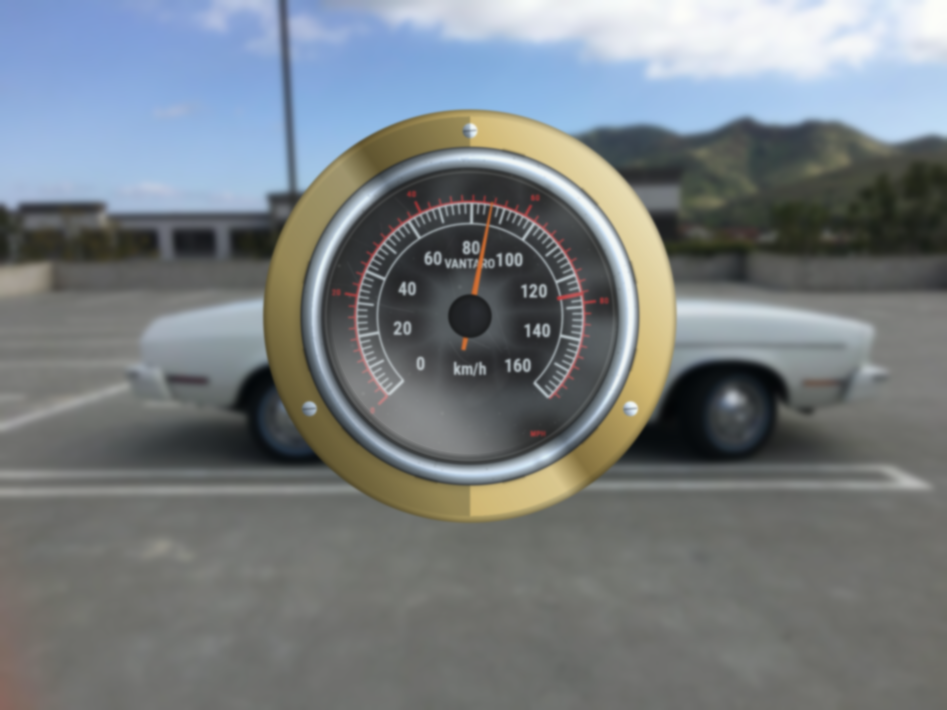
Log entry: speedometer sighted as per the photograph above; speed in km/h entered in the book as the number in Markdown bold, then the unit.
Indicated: **86** km/h
